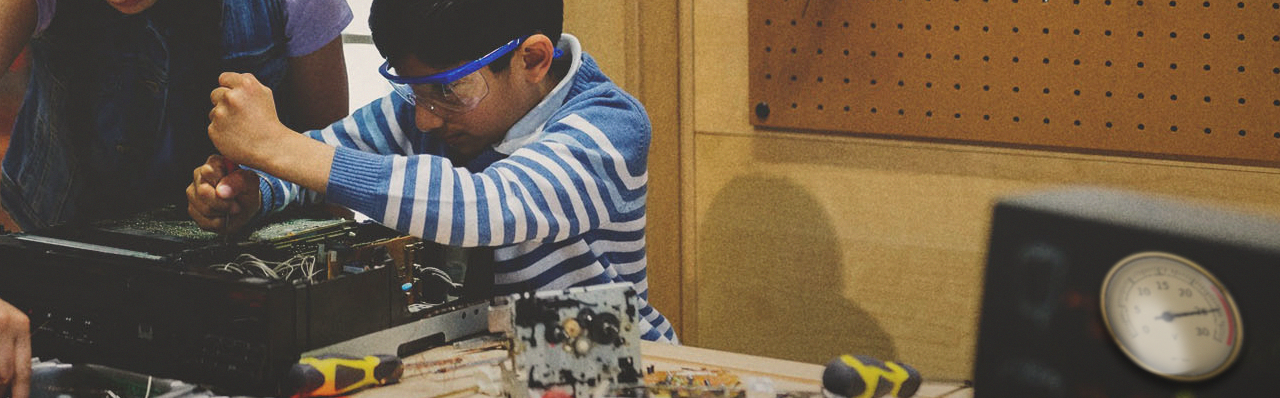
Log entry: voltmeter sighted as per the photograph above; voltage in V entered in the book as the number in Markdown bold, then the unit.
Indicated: **25** V
